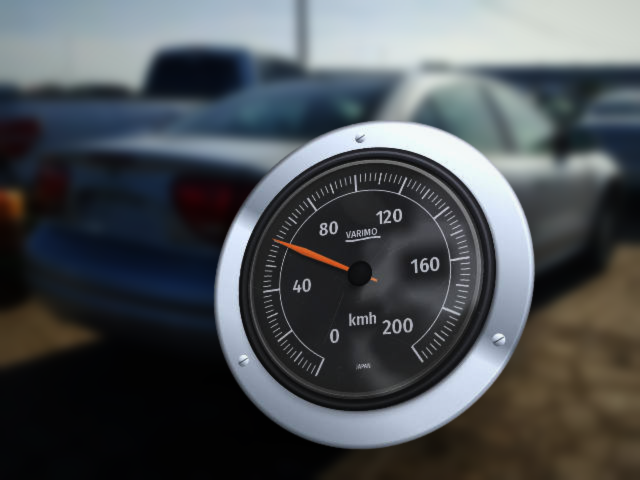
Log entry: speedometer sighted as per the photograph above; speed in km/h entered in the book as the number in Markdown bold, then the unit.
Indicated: **60** km/h
